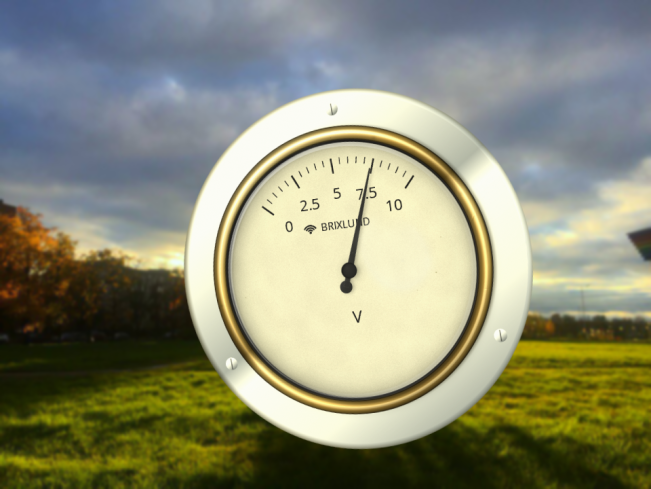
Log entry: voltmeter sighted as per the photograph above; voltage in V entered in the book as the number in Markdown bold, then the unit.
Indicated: **7.5** V
